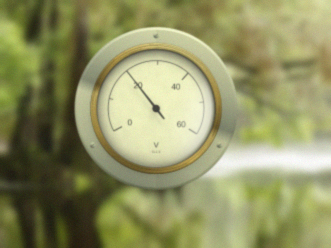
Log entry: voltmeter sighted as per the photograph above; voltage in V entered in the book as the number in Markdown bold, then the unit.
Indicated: **20** V
